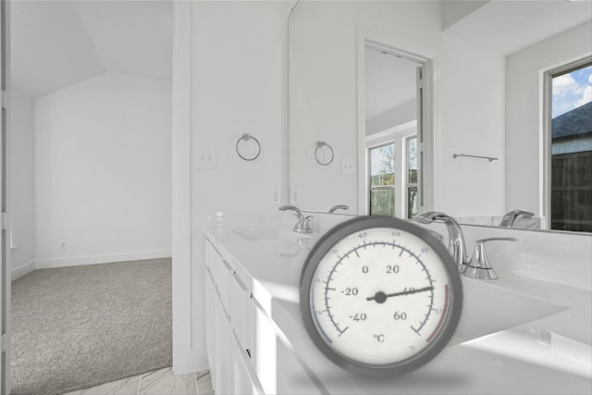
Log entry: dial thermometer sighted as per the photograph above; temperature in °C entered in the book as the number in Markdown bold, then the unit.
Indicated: **40** °C
